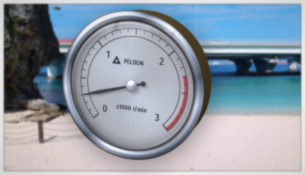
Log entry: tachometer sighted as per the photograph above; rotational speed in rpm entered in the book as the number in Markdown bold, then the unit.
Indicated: **300** rpm
